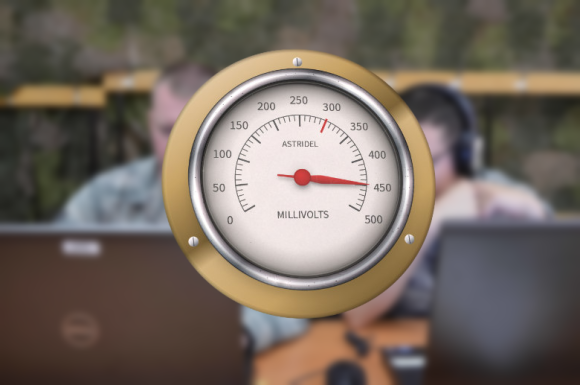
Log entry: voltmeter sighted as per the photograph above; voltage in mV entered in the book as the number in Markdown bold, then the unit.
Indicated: **450** mV
